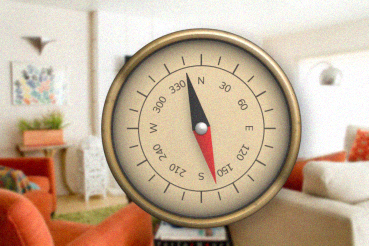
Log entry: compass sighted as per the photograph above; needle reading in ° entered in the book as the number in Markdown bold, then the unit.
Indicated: **165** °
